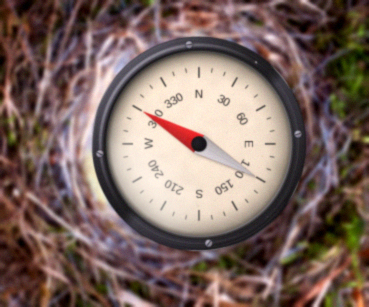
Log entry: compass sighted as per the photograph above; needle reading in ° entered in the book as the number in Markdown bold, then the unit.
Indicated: **300** °
